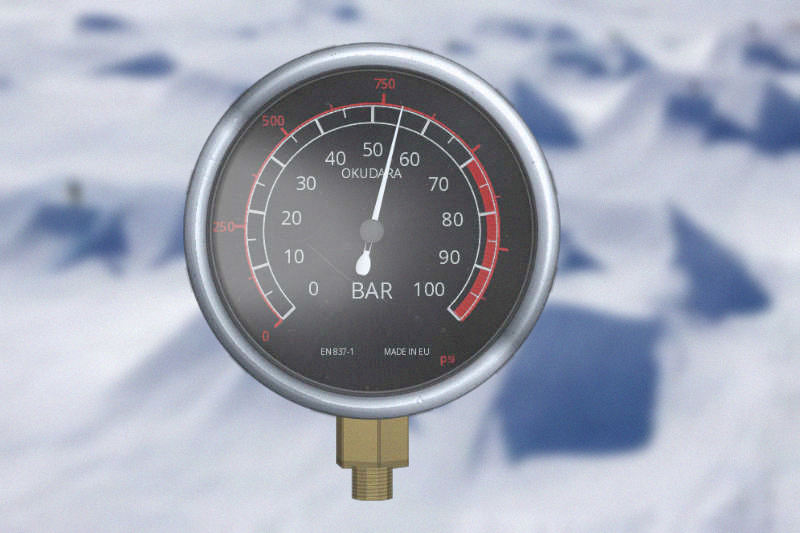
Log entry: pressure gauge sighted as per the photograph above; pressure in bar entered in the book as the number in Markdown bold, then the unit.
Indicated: **55** bar
